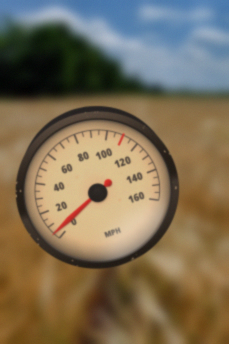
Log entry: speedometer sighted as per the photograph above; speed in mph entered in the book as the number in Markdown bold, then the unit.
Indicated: **5** mph
